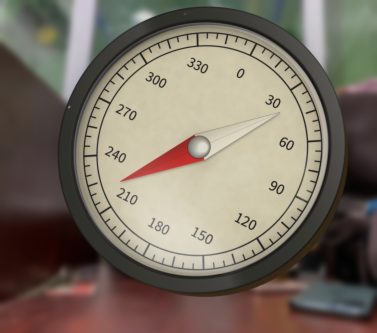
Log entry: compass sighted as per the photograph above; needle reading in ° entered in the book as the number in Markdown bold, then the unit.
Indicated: **220** °
